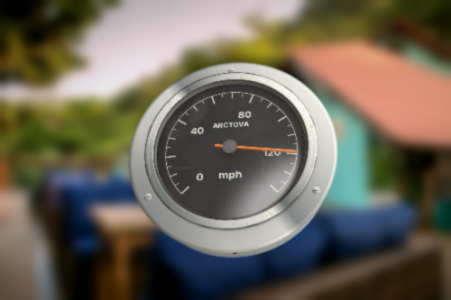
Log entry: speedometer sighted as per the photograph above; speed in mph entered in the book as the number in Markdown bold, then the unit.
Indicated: **120** mph
